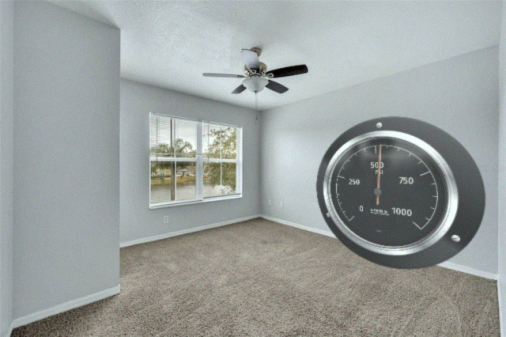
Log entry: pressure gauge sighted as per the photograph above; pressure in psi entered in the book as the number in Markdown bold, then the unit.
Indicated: **525** psi
